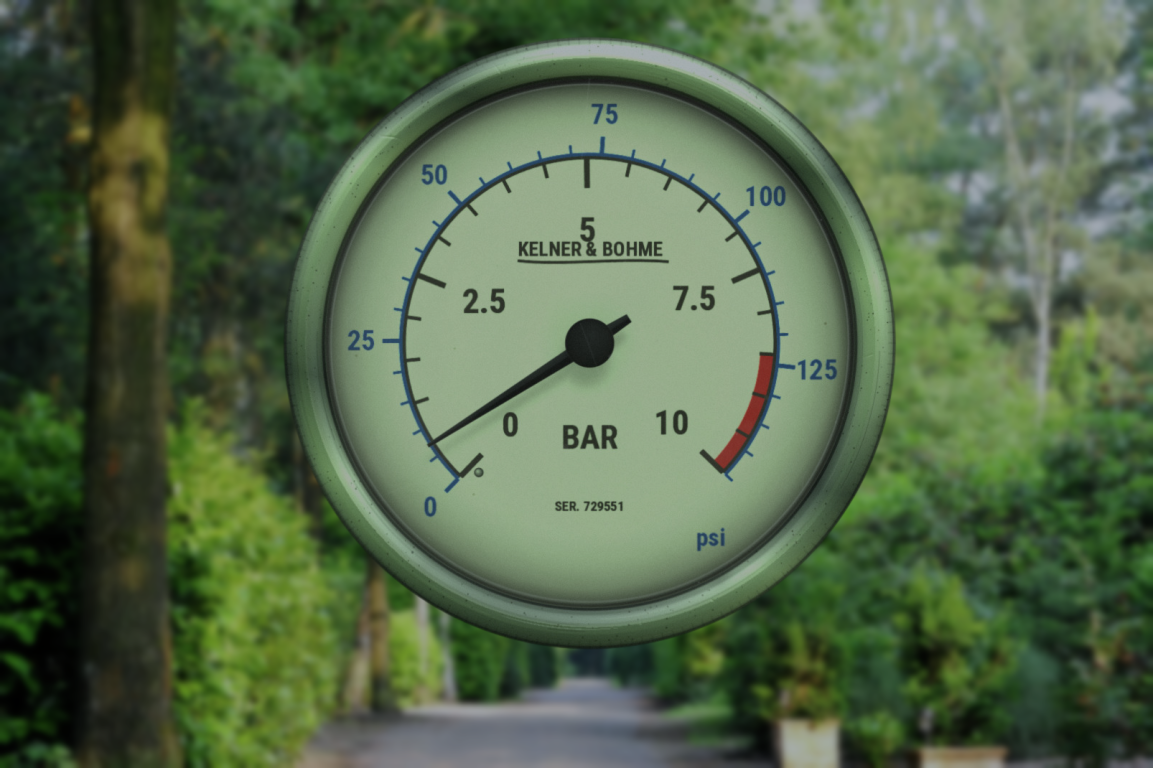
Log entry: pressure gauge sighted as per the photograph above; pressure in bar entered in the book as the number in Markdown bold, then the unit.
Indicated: **0.5** bar
